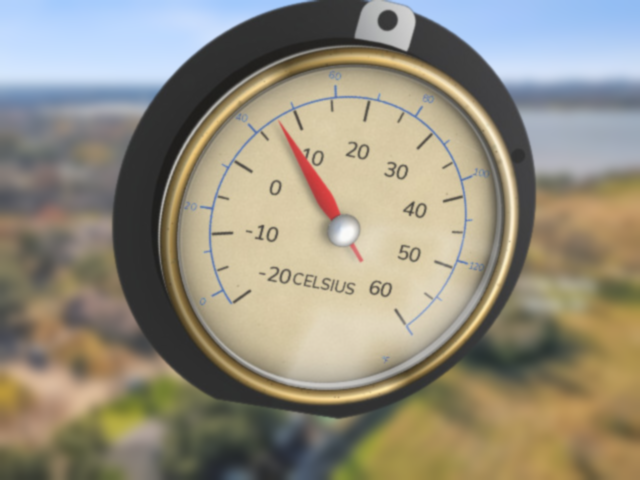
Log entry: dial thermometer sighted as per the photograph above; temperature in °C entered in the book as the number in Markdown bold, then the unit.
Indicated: **7.5** °C
